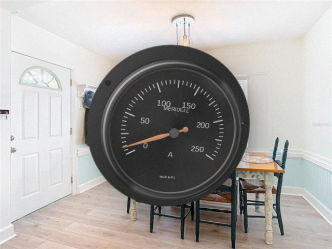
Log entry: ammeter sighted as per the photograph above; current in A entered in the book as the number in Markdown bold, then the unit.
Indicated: **10** A
